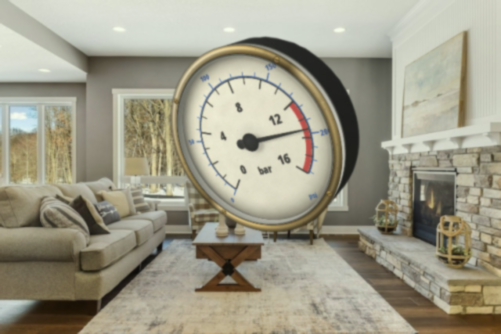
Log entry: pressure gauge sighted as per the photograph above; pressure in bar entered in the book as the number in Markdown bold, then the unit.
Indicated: **13.5** bar
